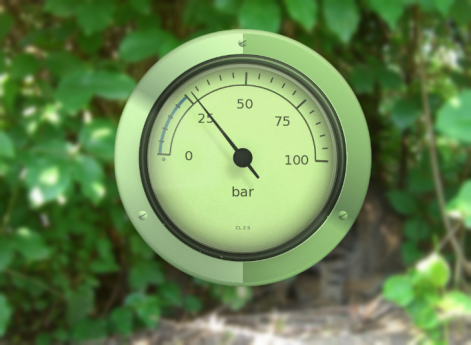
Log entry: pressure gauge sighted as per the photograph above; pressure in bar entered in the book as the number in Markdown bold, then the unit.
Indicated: **27.5** bar
